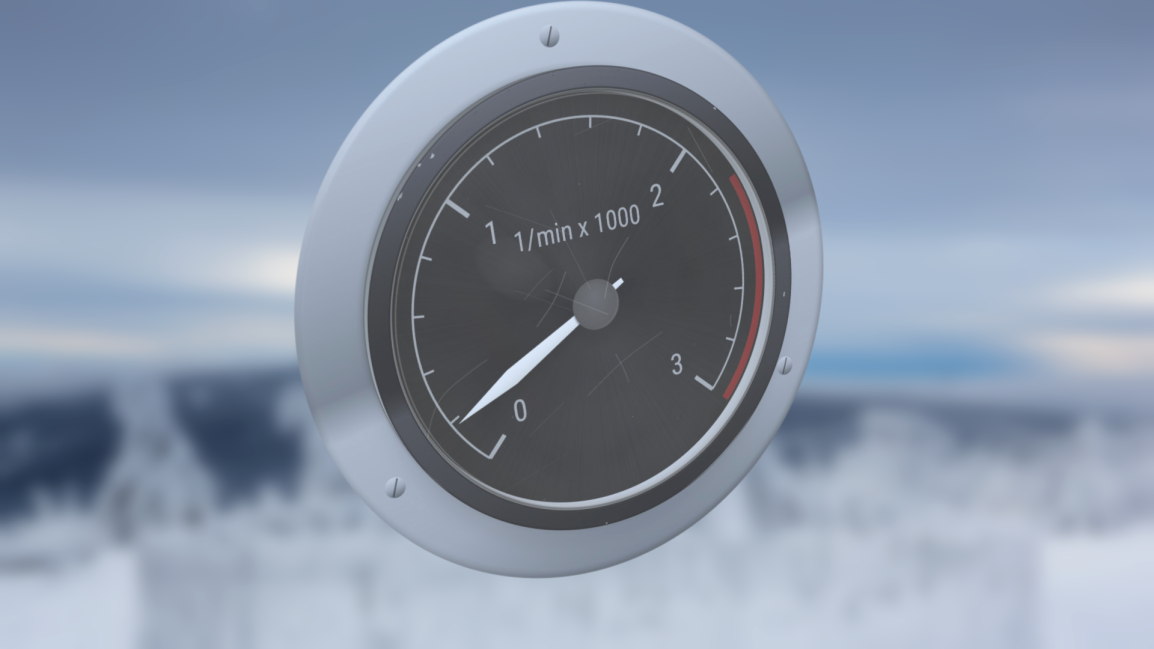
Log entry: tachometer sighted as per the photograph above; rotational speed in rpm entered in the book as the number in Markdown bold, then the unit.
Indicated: **200** rpm
